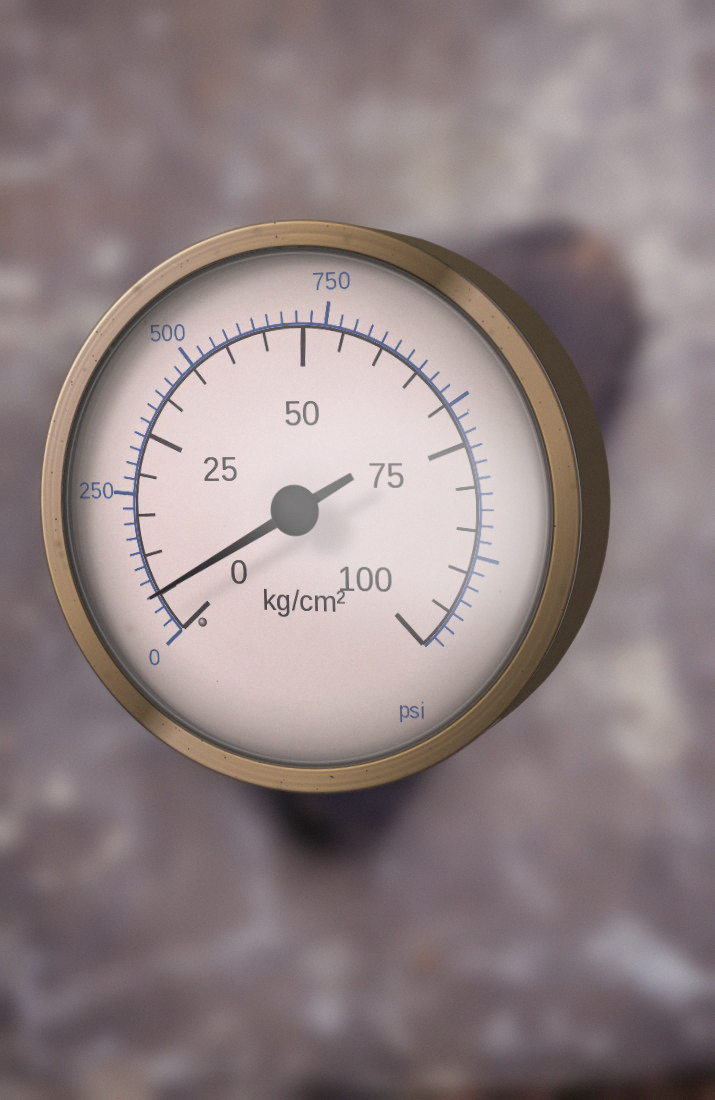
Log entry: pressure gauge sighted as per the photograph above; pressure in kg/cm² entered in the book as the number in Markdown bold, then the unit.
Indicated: **5** kg/cm²
